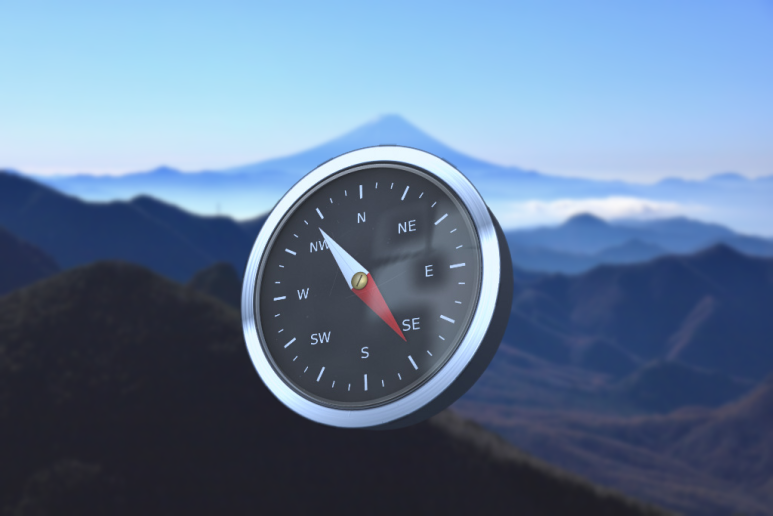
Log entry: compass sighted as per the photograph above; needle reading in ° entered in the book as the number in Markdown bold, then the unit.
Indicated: **145** °
